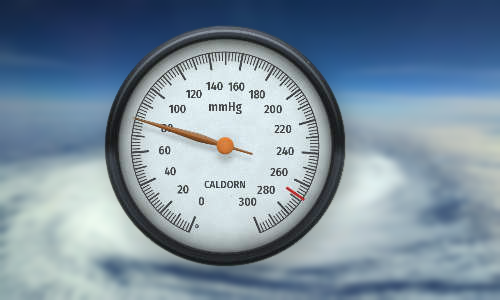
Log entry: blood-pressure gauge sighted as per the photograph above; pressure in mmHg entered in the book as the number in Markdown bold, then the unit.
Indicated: **80** mmHg
